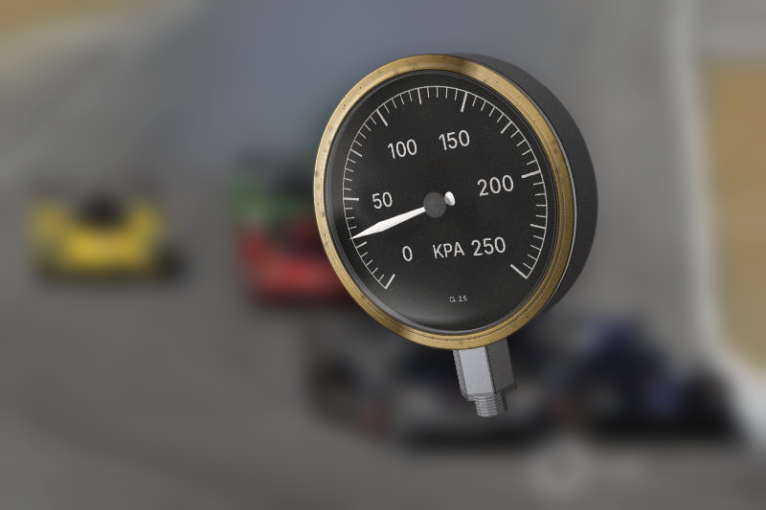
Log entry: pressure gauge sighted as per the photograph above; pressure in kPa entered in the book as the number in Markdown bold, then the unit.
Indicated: **30** kPa
